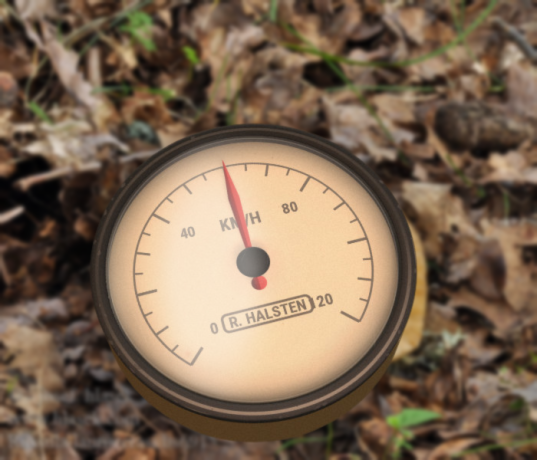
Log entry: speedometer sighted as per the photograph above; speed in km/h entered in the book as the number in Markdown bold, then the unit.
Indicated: **60** km/h
